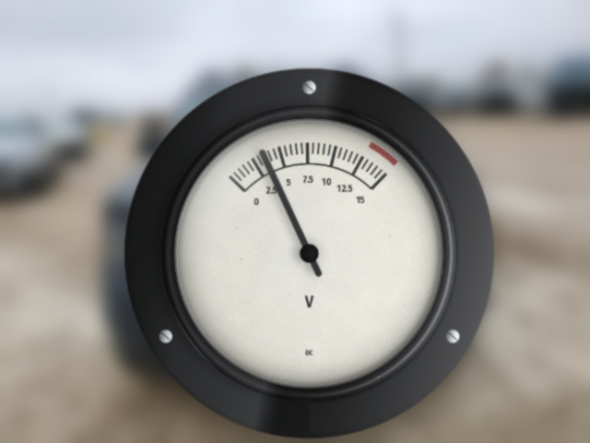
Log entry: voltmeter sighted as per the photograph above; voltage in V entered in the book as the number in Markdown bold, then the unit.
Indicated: **3.5** V
